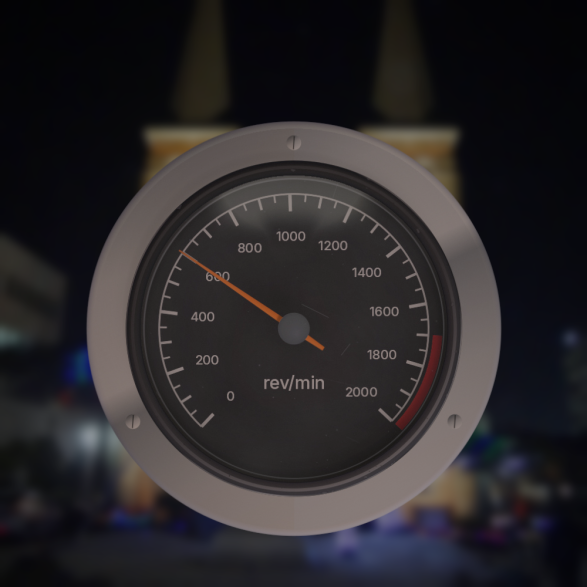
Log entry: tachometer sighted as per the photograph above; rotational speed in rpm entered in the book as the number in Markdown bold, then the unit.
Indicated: **600** rpm
